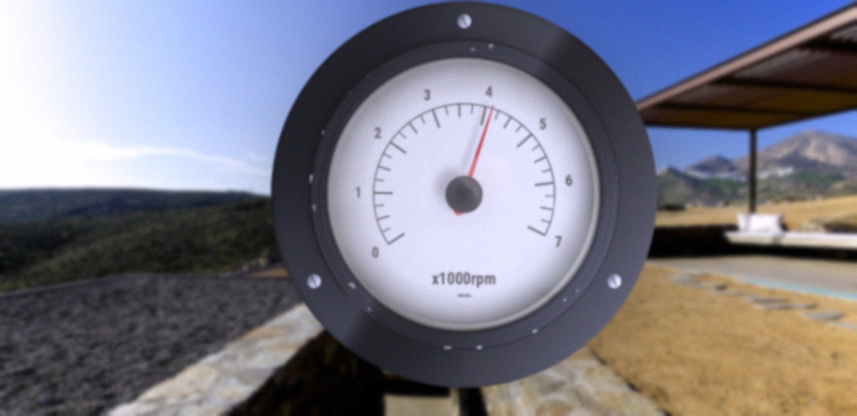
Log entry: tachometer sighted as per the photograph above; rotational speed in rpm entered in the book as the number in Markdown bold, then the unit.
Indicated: **4125** rpm
